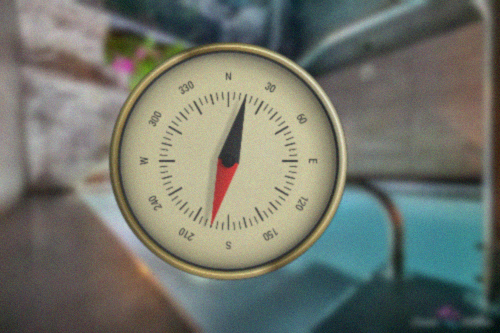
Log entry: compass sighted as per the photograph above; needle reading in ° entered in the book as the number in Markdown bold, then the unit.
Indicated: **195** °
